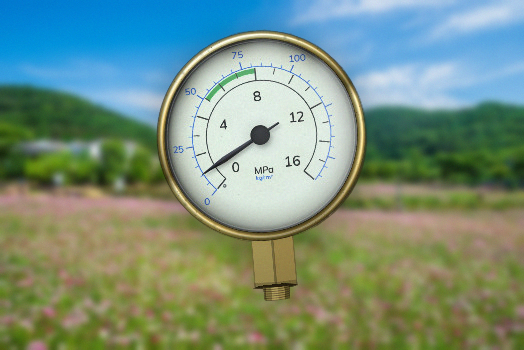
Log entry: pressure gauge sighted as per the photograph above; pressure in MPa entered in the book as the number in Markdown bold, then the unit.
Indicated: **1** MPa
